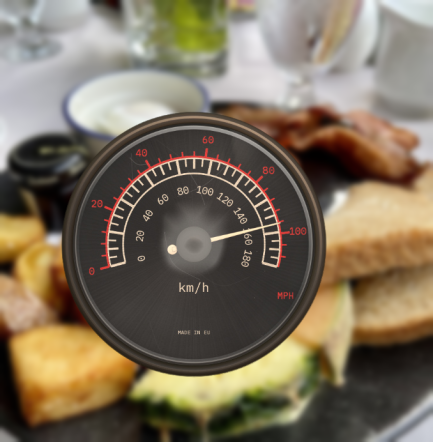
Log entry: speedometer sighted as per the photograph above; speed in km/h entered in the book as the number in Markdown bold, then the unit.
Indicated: **155** km/h
